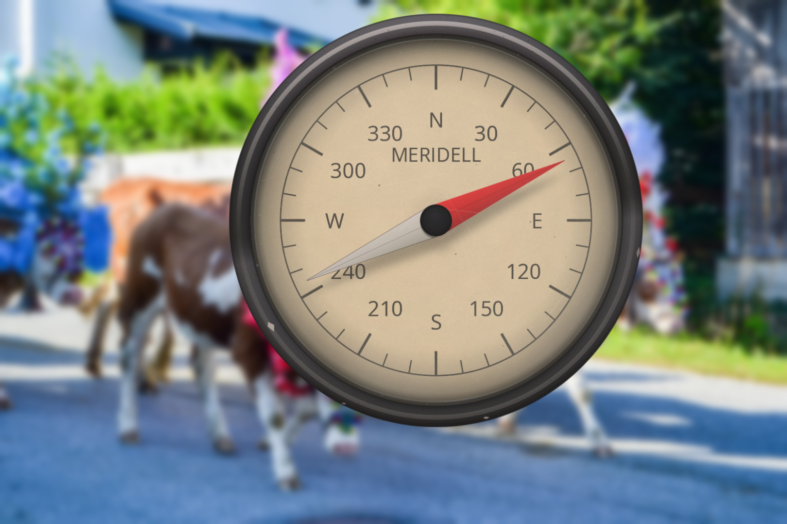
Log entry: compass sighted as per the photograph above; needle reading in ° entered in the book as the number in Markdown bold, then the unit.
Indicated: **65** °
